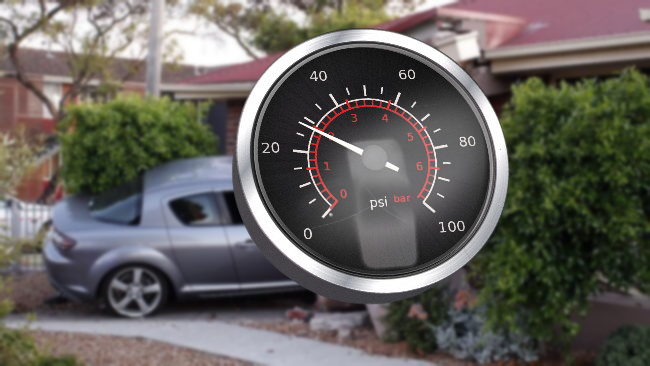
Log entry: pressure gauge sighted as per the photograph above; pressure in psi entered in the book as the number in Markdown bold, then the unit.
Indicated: **27.5** psi
